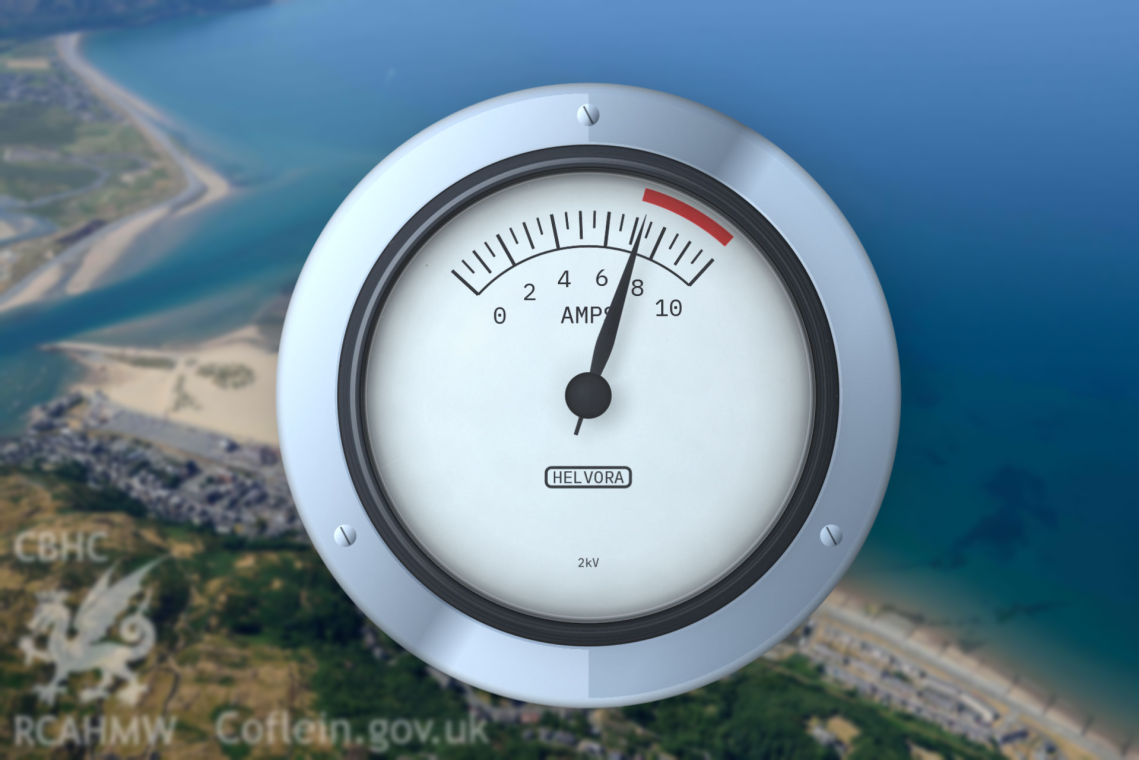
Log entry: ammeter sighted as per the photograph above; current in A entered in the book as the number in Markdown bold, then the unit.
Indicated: **7.25** A
